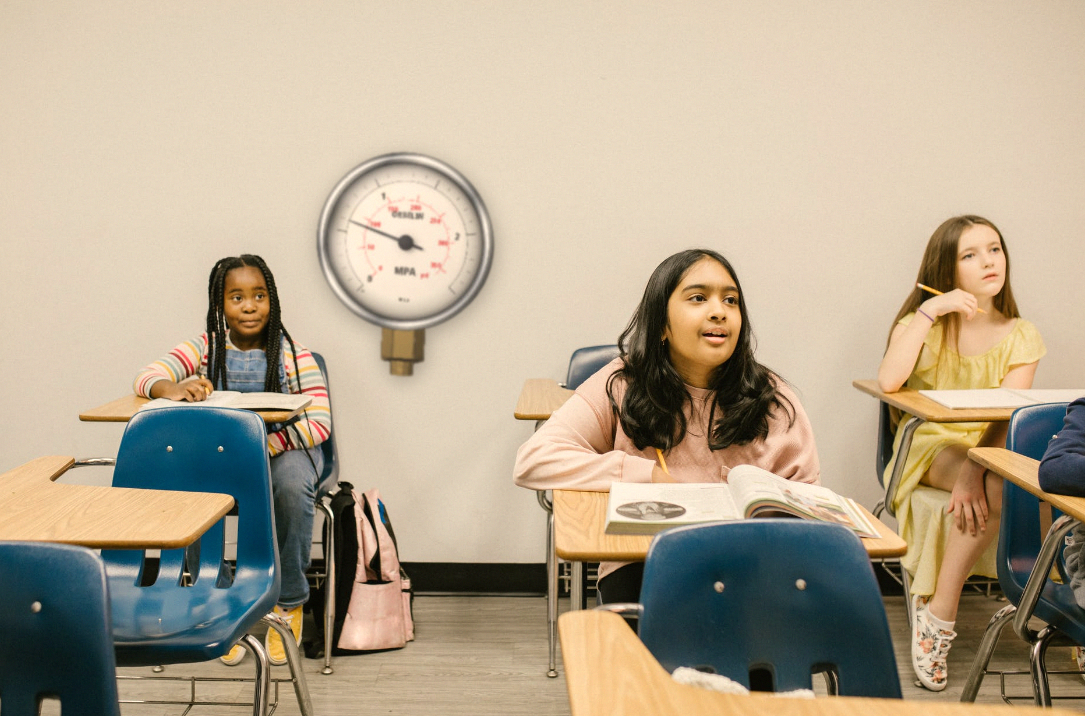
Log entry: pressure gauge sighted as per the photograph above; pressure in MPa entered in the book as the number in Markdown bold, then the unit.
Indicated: **0.6** MPa
